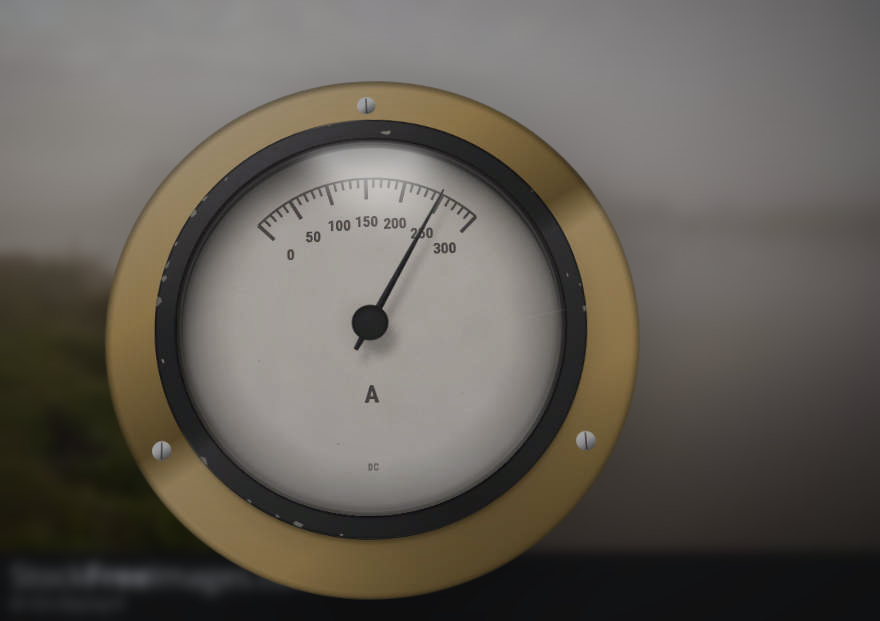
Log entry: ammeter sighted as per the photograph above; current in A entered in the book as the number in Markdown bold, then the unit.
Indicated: **250** A
